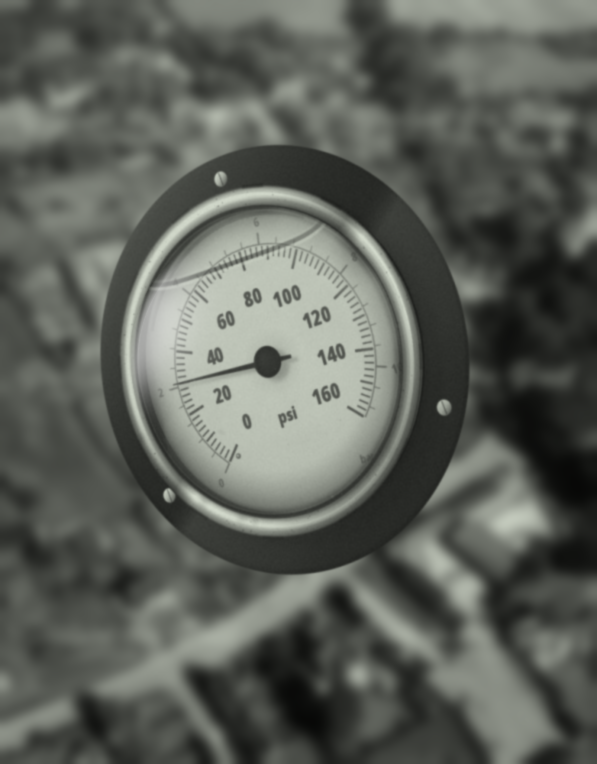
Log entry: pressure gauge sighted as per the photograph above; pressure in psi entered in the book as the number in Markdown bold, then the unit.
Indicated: **30** psi
